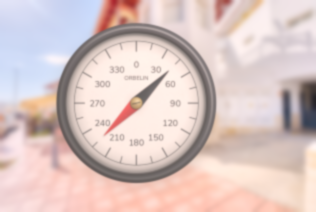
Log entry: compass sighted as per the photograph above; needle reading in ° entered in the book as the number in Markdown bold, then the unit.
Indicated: **225** °
